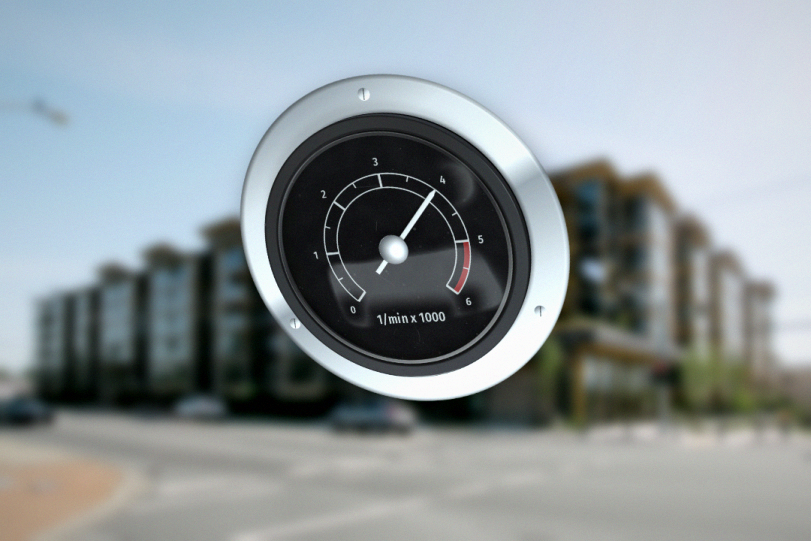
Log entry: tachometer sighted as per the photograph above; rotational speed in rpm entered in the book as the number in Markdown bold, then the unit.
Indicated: **4000** rpm
